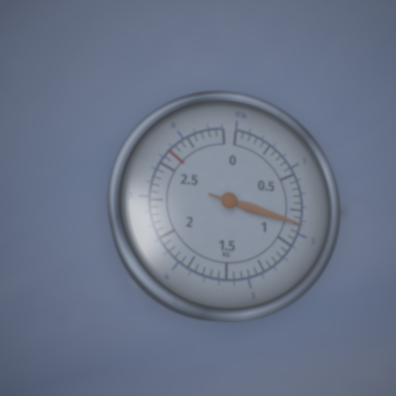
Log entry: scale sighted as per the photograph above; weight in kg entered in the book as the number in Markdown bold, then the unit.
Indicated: **0.85** kg
